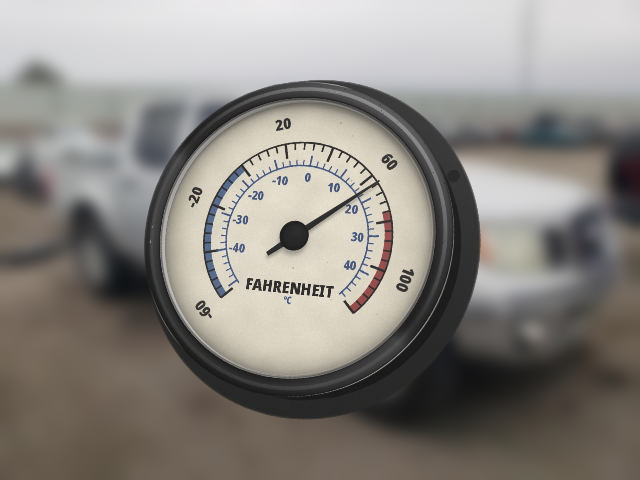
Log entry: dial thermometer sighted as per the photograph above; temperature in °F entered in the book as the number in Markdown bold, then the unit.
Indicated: **64** °F
